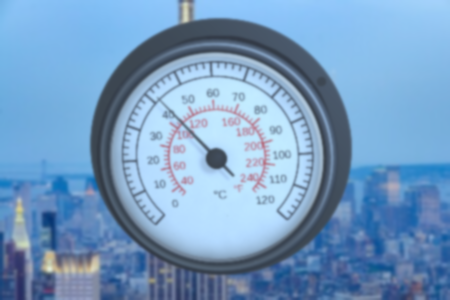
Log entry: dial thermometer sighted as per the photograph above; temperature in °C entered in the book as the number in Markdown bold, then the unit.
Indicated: **42** °C
